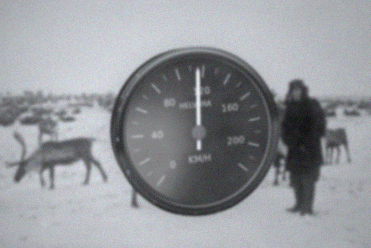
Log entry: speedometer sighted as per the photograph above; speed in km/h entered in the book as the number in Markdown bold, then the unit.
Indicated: **115** km/h
